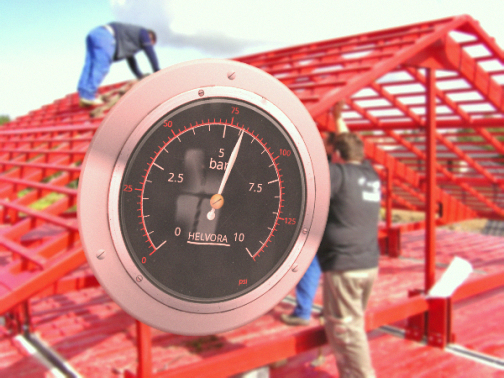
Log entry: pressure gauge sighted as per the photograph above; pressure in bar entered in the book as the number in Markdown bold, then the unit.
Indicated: **5.5** bar
